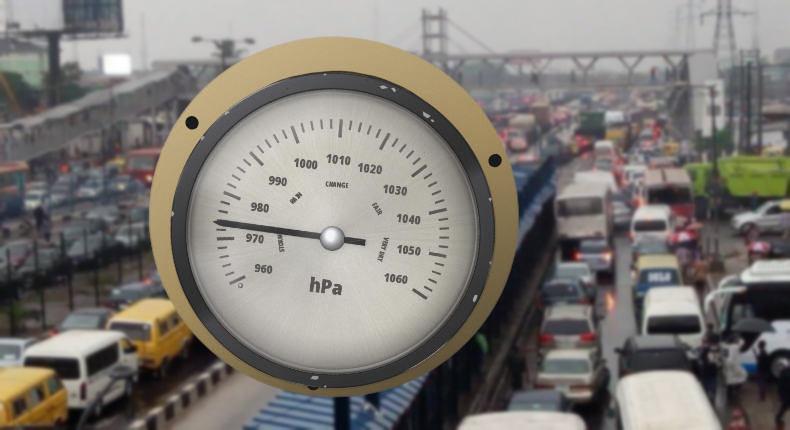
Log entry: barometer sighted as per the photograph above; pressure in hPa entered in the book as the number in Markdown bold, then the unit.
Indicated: **974** hPa
